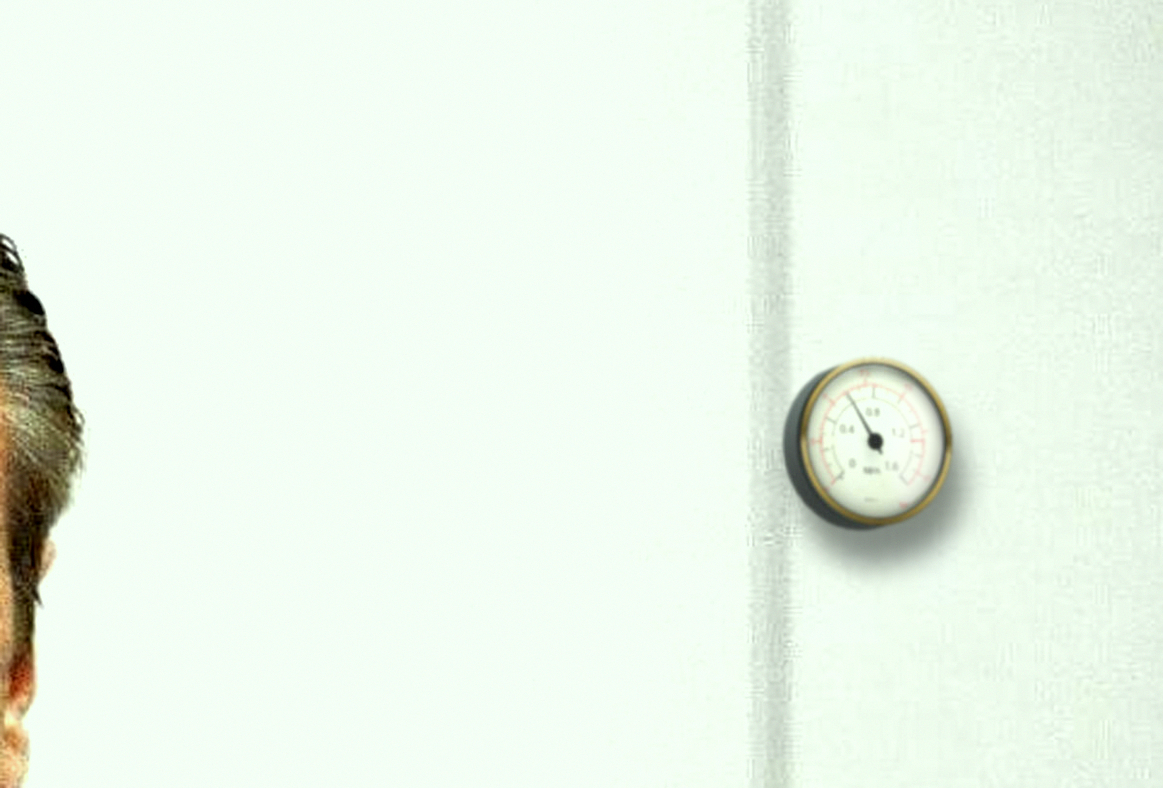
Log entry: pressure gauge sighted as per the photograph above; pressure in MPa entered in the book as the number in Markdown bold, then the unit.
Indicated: **0.6** MPa
